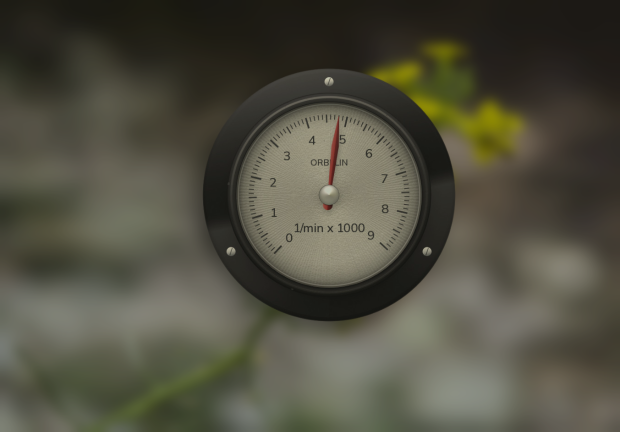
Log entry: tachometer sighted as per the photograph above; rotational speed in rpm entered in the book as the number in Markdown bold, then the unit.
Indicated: **4800** rpm
